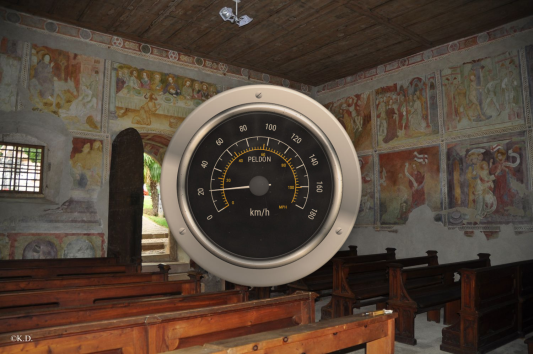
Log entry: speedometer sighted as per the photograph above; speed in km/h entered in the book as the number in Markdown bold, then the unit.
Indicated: **20** km/h
